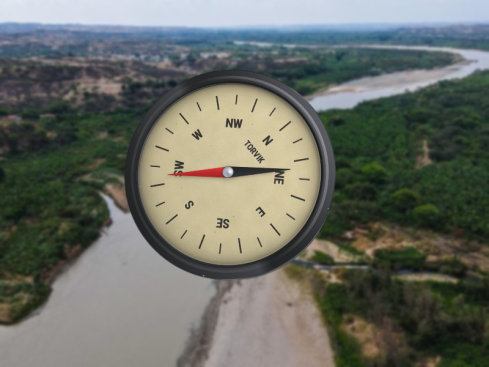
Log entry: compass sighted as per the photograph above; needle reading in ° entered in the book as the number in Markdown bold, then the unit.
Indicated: **217.5** °
